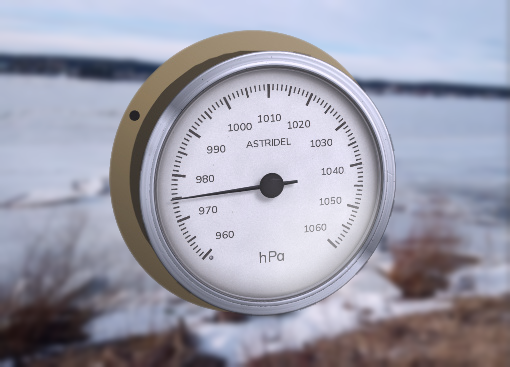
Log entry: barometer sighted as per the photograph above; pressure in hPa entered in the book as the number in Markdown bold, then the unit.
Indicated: **975** hPa
